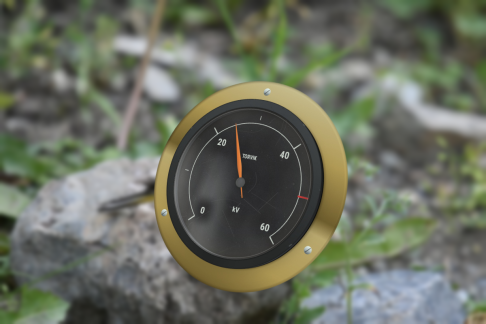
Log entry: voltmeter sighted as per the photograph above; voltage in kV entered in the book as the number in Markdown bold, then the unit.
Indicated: **25** kV
